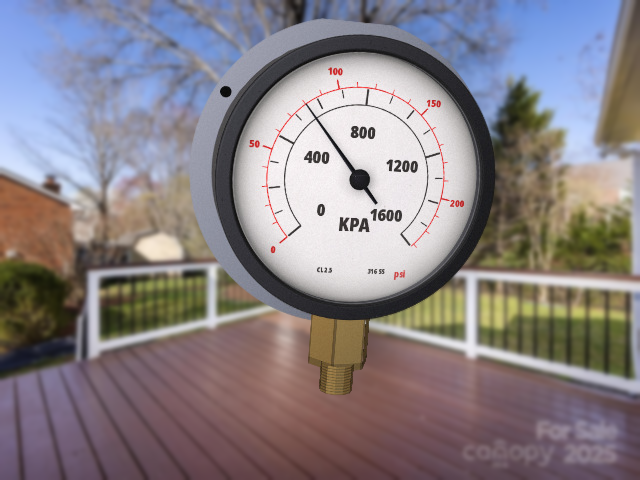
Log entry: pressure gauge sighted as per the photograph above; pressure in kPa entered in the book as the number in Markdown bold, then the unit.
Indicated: **550** kPa
